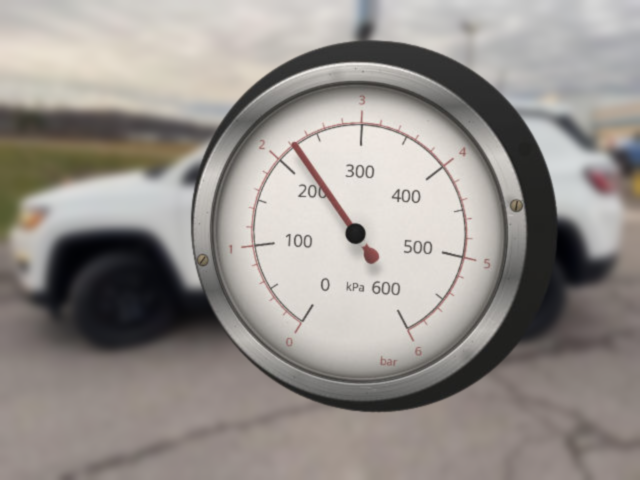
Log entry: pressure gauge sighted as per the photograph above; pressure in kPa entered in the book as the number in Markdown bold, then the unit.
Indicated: **225** kPa
